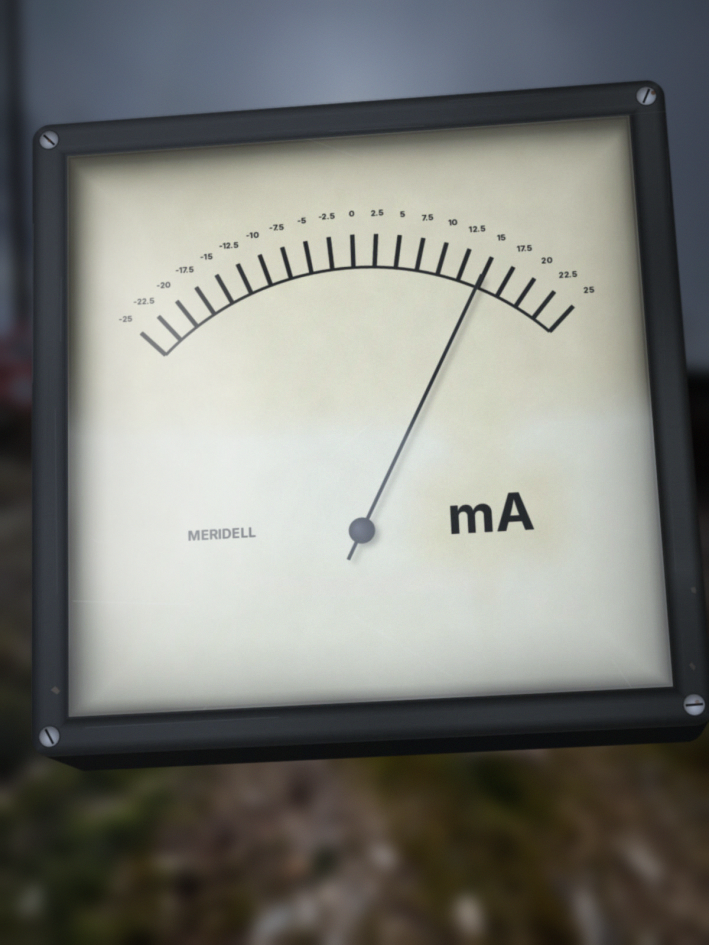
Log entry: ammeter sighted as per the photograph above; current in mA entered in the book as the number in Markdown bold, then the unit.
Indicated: **15** mA
